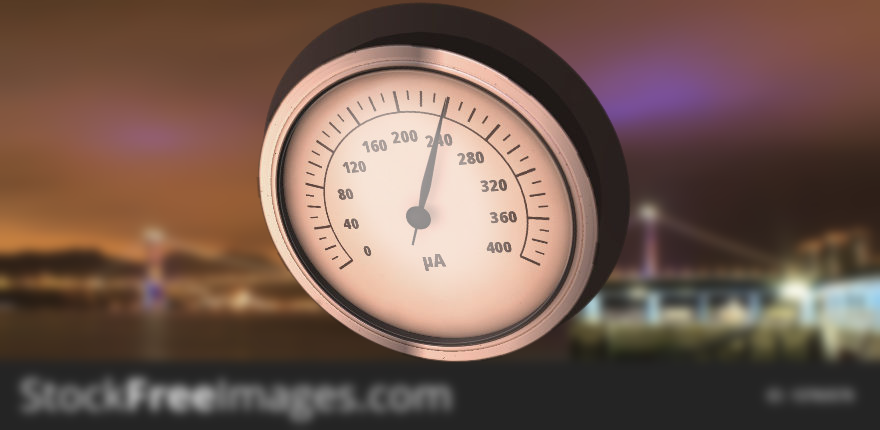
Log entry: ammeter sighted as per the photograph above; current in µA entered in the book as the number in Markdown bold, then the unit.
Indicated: **240** µA
